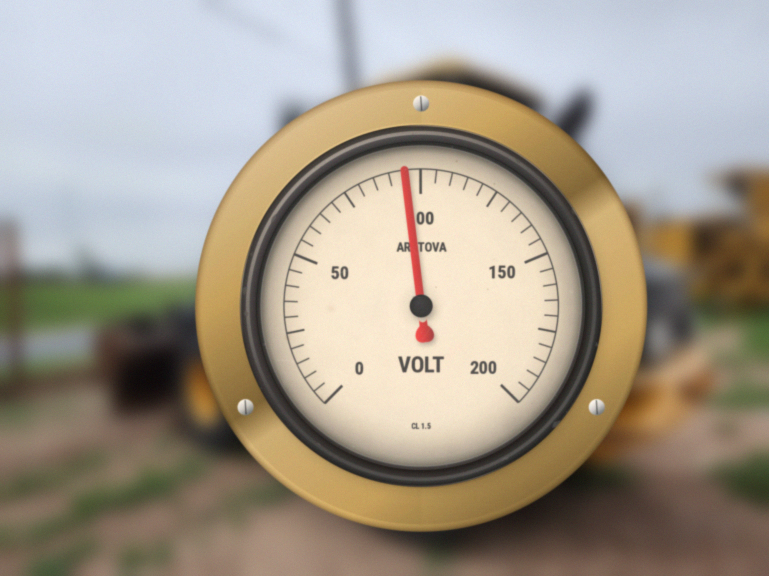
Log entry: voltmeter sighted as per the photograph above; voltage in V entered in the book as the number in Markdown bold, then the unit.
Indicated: **95** V
